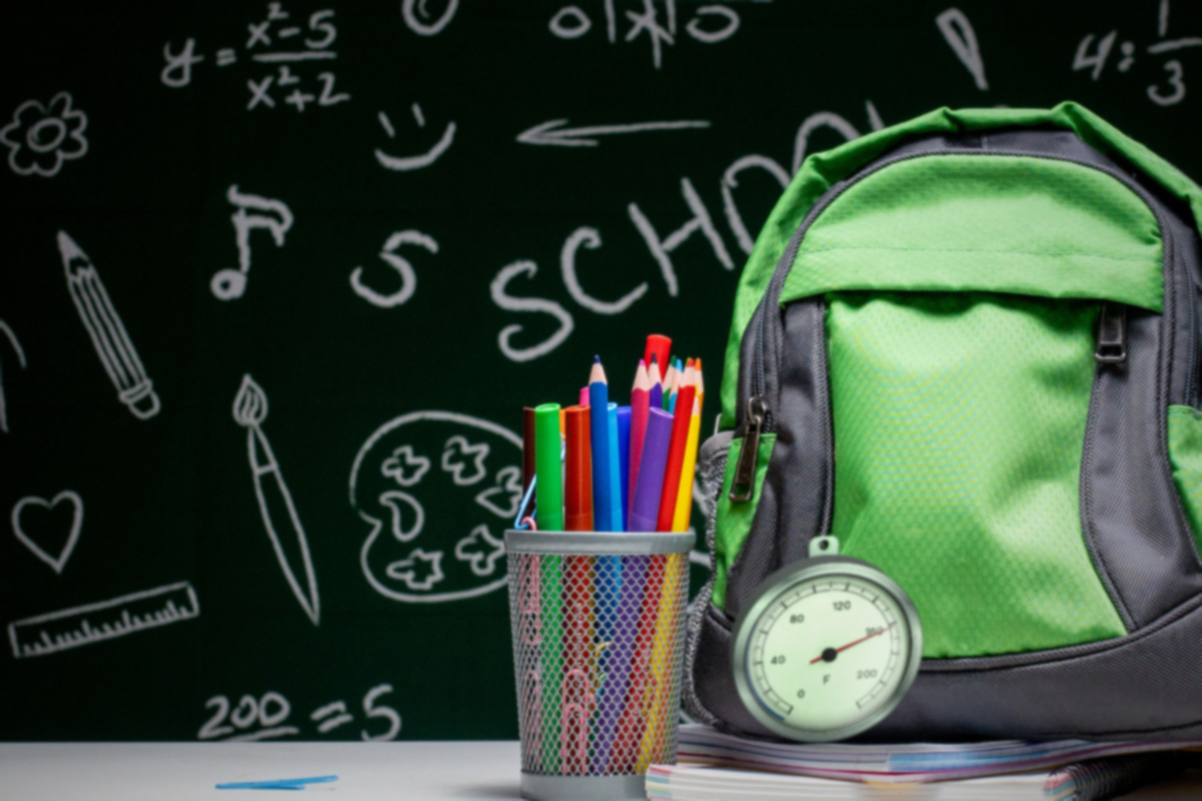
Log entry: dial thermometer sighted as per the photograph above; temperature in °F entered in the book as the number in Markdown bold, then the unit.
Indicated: **160** °F
